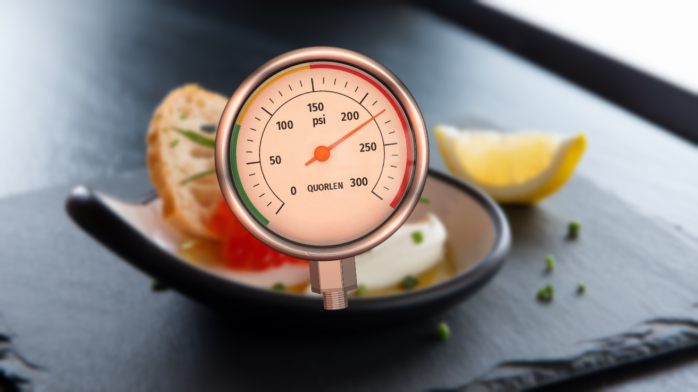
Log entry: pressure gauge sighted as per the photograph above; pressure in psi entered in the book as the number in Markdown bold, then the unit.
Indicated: **220** psi
